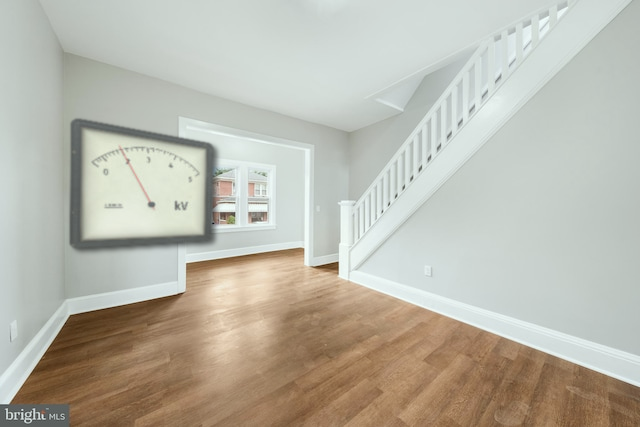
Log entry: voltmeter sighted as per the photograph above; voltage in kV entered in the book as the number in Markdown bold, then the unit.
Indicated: **2** kV
